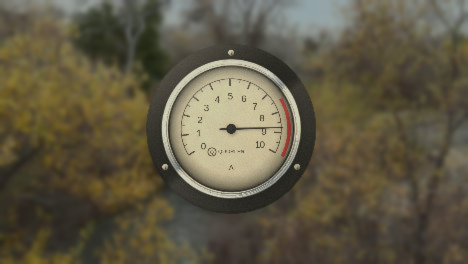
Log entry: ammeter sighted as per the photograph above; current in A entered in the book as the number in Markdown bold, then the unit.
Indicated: **8.75** A
